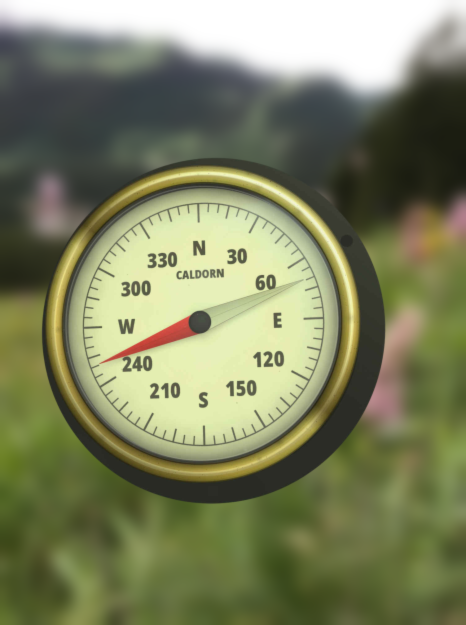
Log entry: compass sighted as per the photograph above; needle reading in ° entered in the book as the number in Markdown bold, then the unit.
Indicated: **250** °
